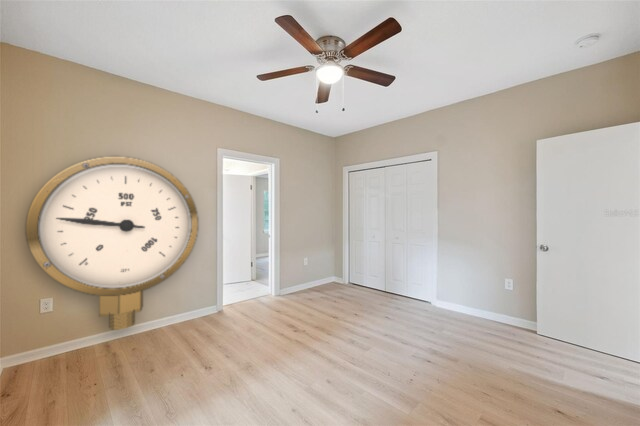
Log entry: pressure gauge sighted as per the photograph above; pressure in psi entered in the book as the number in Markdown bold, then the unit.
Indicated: **200** psi
